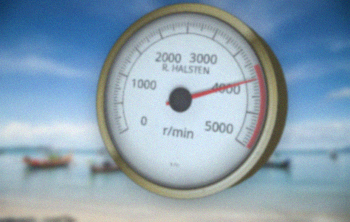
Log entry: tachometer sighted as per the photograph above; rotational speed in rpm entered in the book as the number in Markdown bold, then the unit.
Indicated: **4000** rpm
